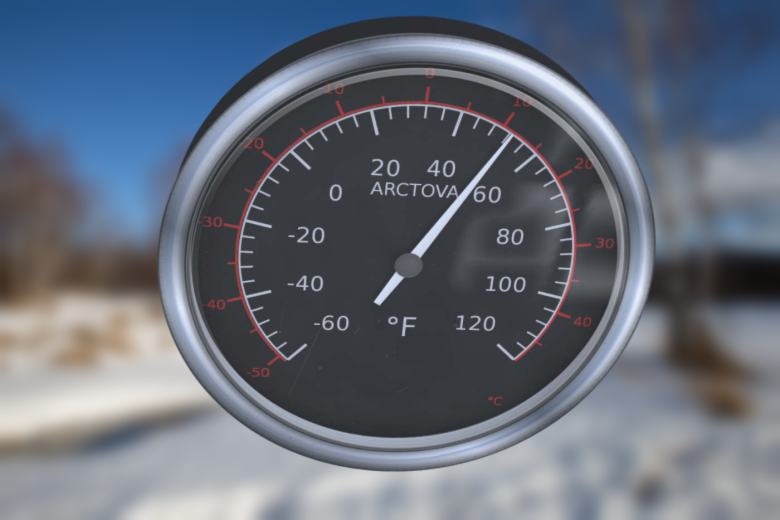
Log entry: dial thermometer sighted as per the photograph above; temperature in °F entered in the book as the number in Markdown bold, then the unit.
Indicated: **52** °F
